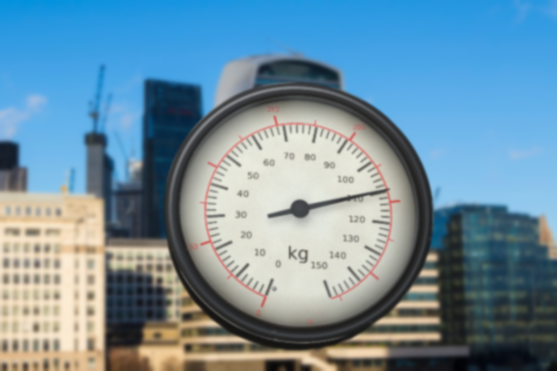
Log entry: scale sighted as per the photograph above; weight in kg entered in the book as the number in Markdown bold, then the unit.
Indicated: **110** kg
